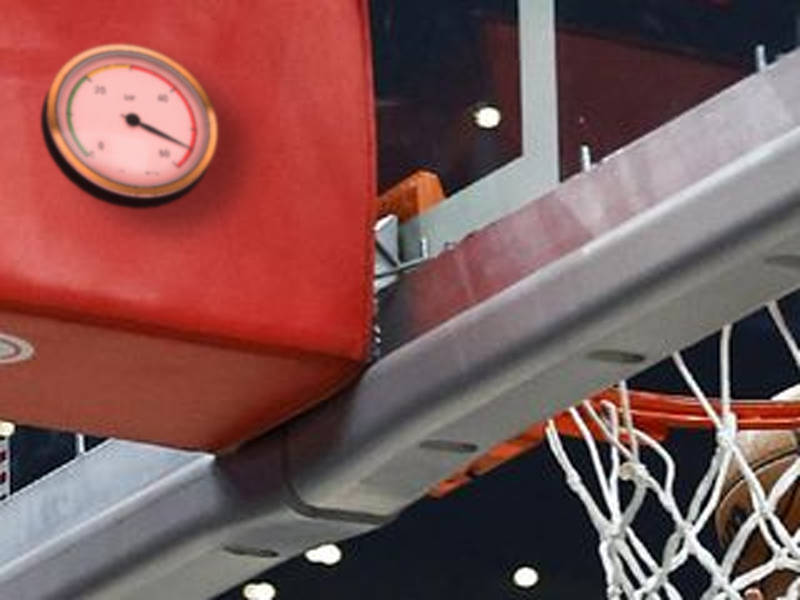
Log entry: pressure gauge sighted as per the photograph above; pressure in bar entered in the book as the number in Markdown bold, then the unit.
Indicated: **55** bar
